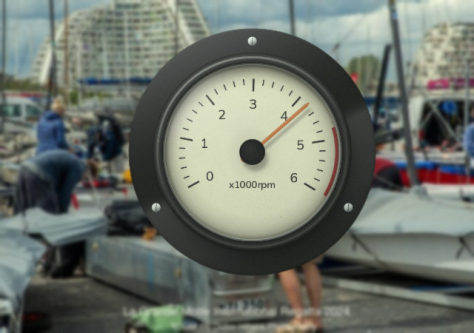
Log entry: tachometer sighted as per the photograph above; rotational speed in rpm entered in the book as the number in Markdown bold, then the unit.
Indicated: **4200** rpm
